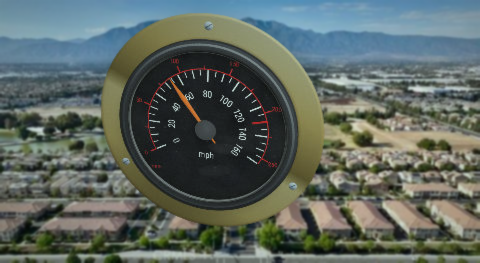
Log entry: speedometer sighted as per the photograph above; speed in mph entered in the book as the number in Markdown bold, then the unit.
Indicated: **55** mph
